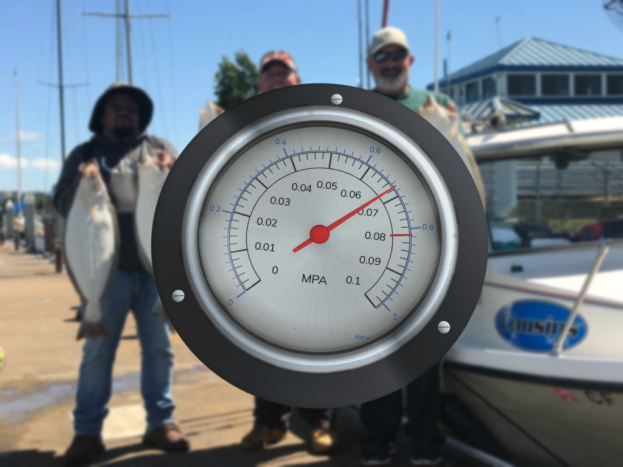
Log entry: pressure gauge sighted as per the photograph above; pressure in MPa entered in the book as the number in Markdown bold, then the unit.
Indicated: **0.068** MPa
